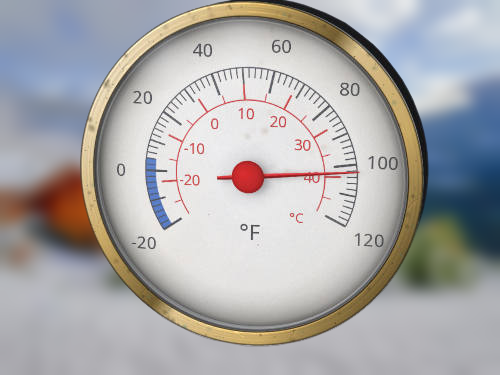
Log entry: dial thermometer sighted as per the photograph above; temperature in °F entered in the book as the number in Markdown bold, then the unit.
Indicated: **102** °F
